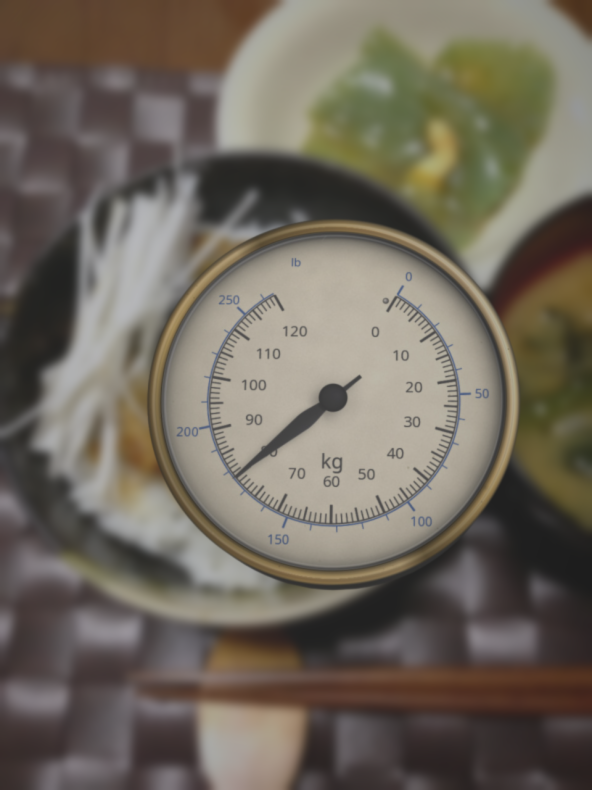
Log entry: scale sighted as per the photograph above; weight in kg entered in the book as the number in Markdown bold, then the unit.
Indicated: **80** kg
